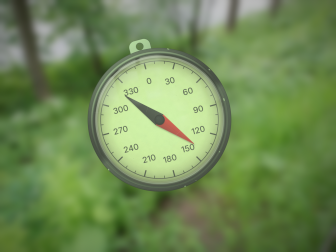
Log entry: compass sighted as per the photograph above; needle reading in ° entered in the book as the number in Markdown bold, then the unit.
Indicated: **140** °
